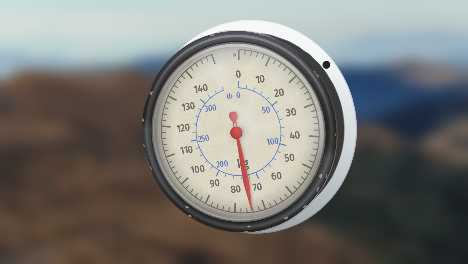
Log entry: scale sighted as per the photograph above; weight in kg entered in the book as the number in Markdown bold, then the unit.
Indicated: **74** kg
